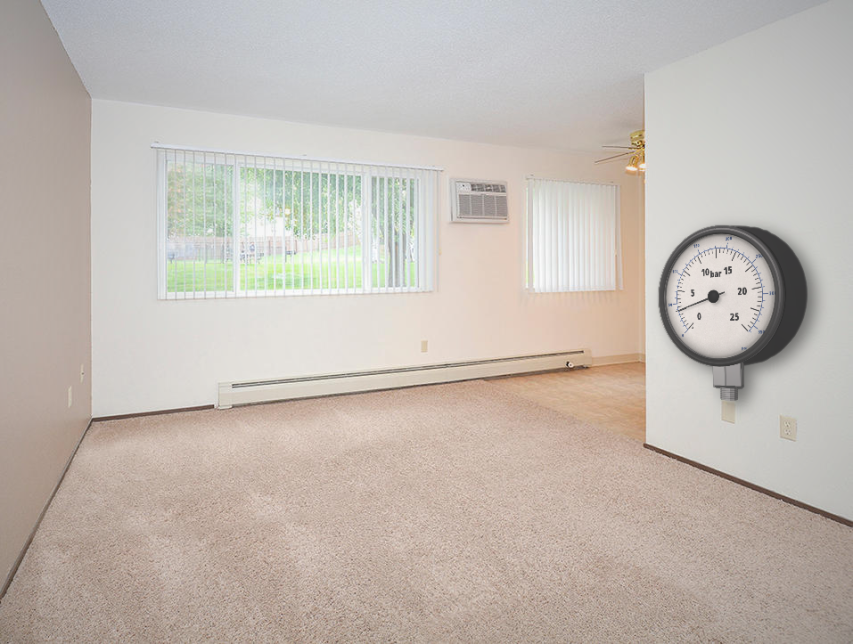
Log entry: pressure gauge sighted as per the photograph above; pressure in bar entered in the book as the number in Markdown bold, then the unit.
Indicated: **2.5** bar
